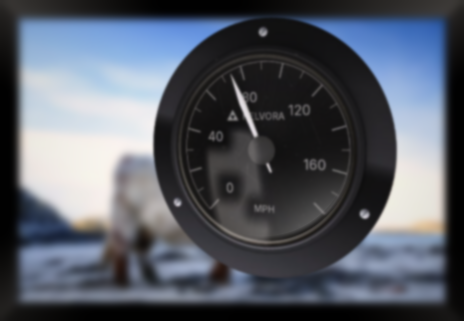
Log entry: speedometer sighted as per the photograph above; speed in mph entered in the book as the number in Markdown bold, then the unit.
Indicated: **75** mph
